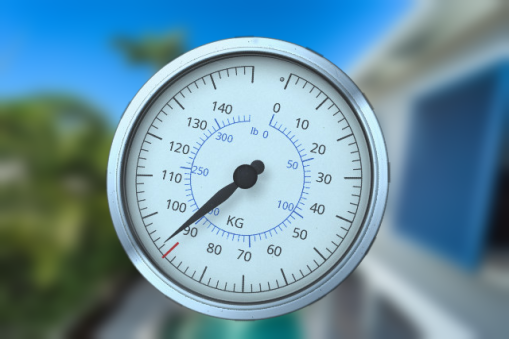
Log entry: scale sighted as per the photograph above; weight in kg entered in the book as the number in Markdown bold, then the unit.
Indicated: **92** kg
